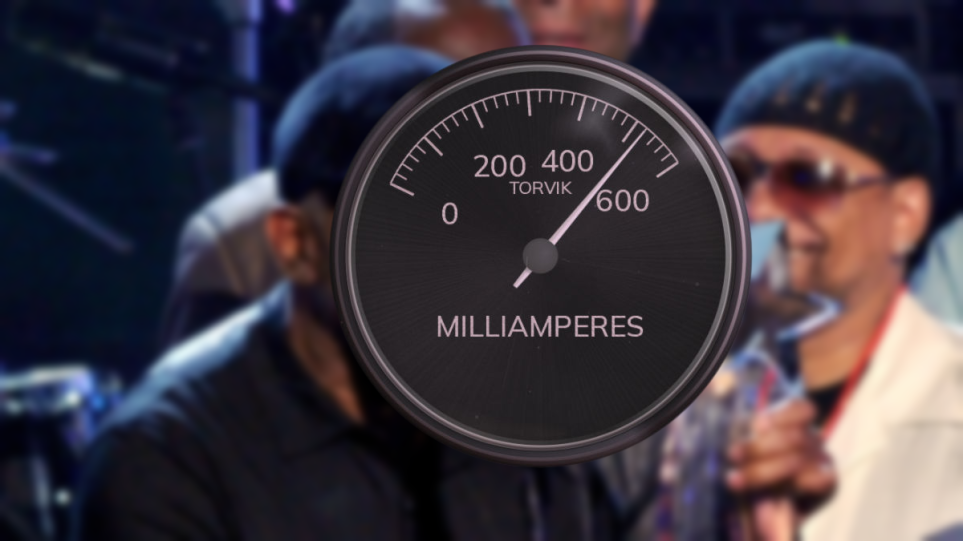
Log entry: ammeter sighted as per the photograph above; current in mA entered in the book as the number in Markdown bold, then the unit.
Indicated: **520** mA
